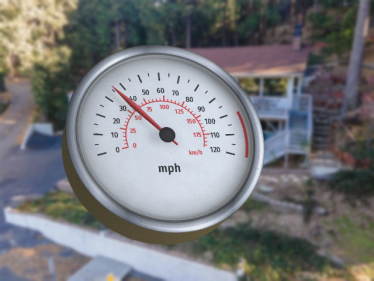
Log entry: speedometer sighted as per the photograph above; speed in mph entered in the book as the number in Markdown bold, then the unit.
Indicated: **35** mph
